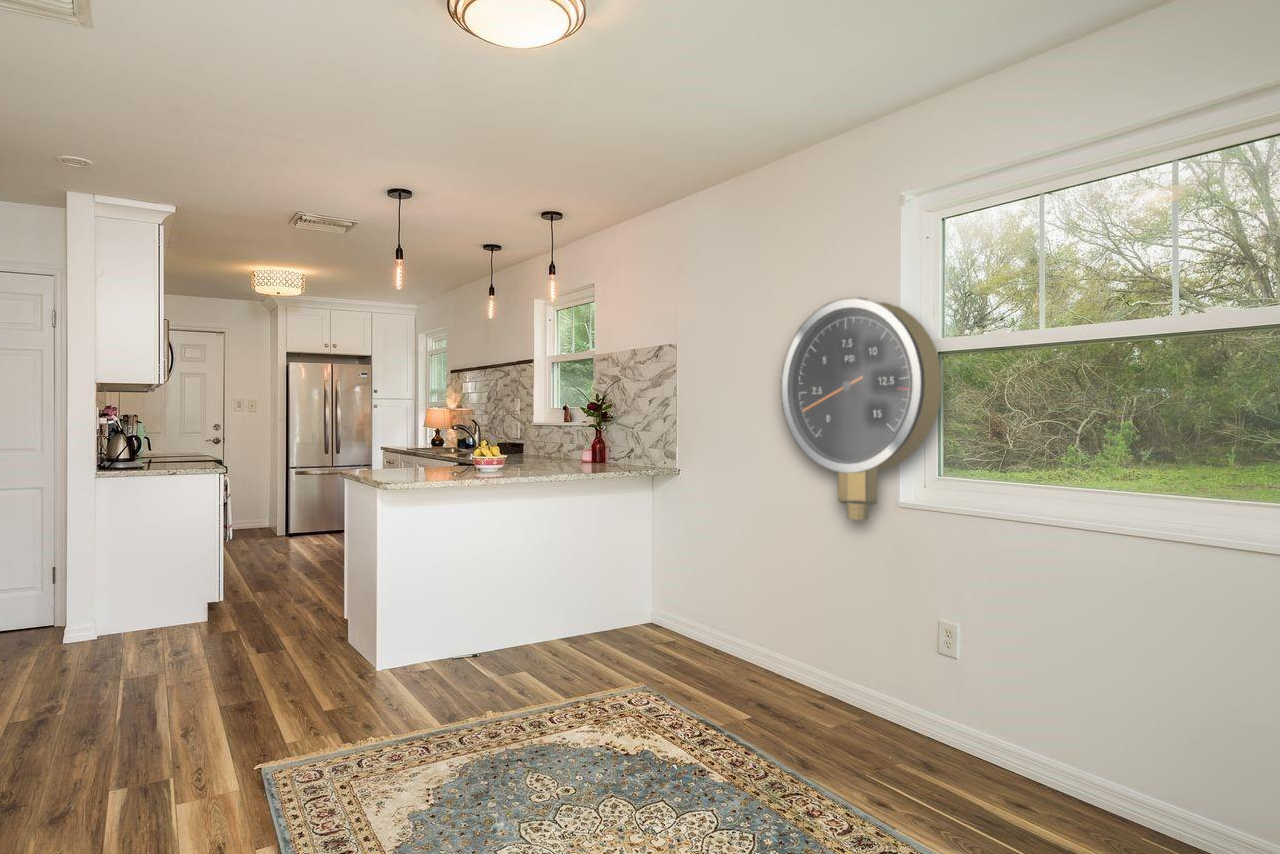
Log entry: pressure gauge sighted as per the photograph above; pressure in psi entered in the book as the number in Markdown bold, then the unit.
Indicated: **1.5** psi
